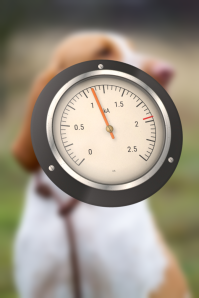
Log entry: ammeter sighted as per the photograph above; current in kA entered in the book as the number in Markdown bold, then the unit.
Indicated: **1.1** kA
